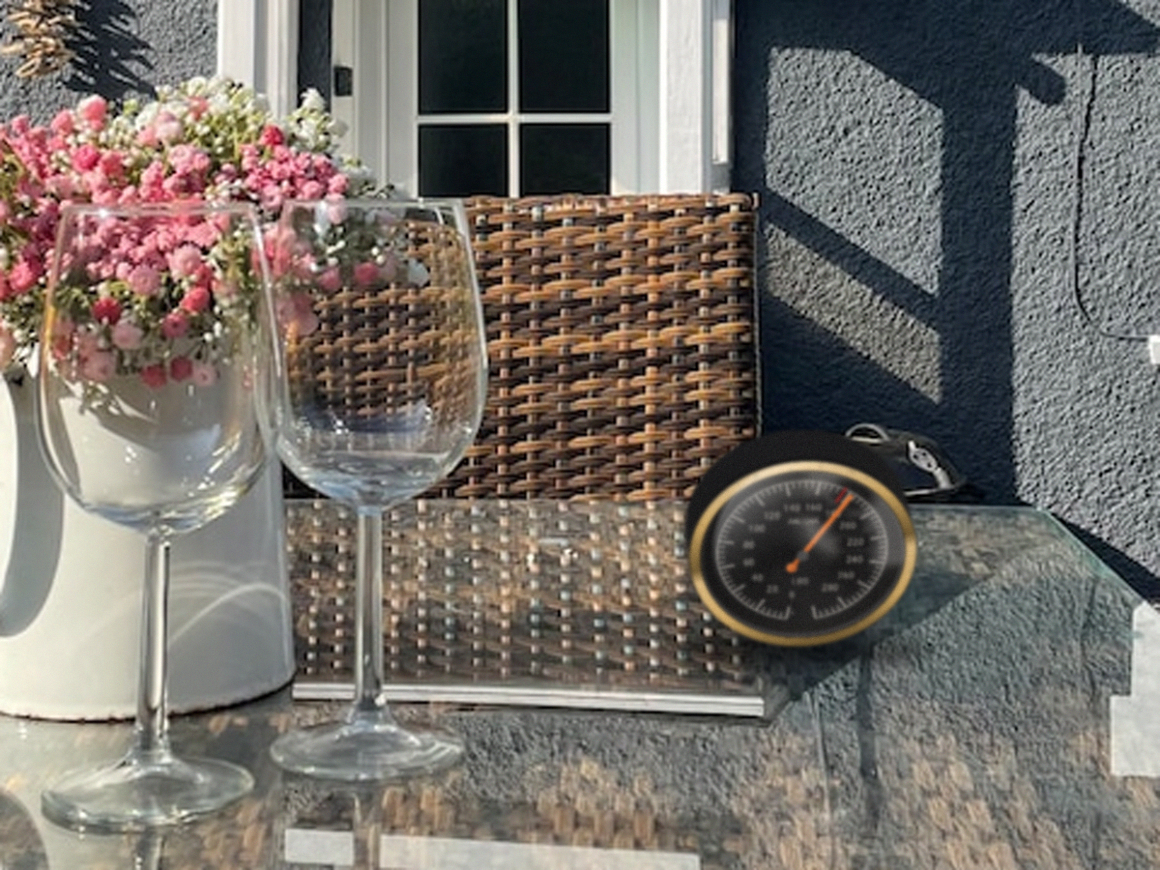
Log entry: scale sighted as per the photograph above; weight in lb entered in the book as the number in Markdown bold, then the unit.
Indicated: **180** lb
